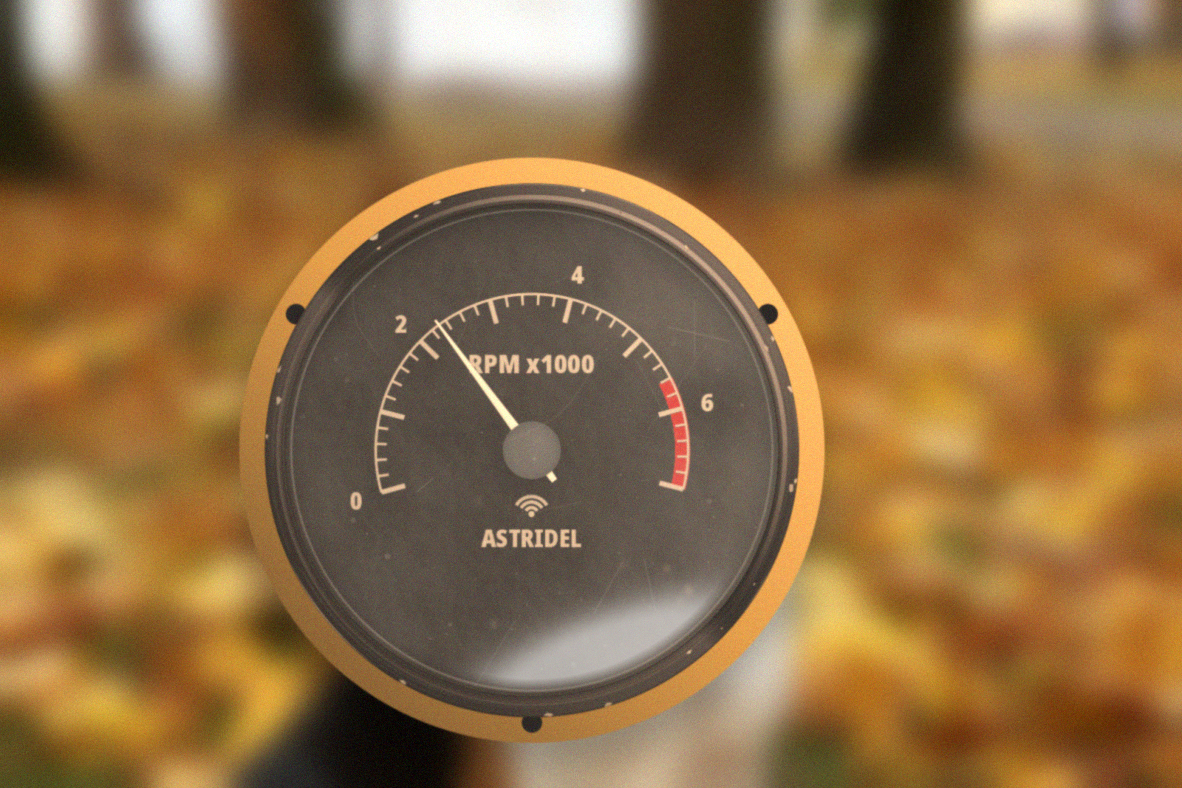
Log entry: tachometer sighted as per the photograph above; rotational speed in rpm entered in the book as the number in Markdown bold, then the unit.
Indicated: **2300** rpm
